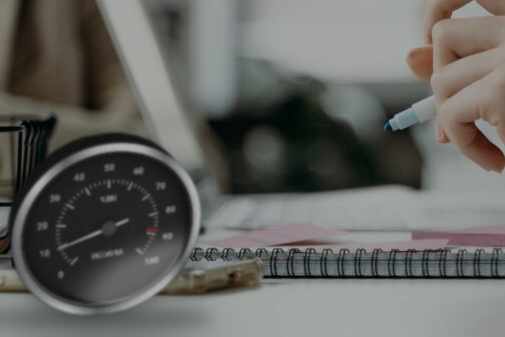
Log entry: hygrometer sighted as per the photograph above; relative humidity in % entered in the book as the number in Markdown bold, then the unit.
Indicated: **10** %
